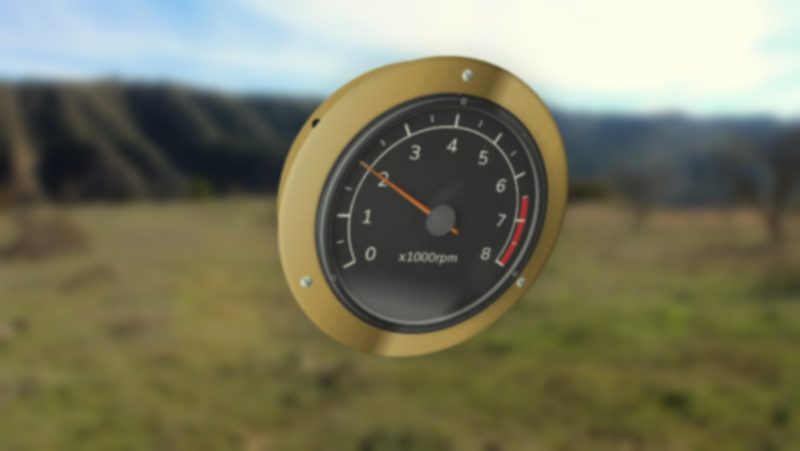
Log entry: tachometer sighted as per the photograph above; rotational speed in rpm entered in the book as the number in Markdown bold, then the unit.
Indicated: **2000** rpm
